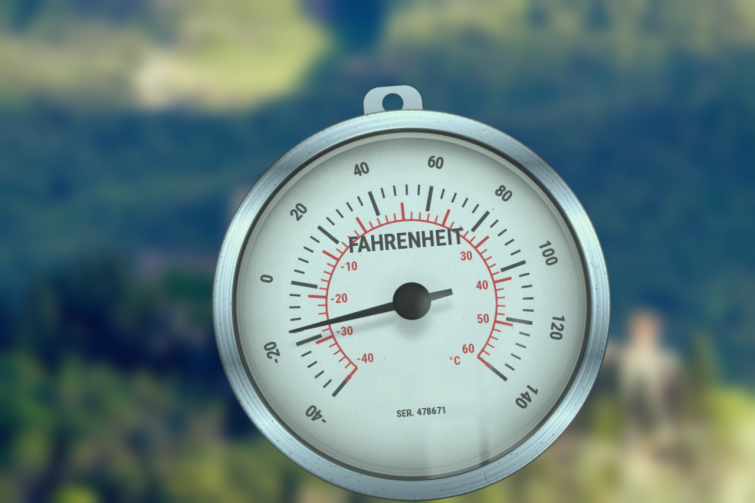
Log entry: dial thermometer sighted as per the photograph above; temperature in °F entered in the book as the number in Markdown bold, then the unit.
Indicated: **-16** °F
